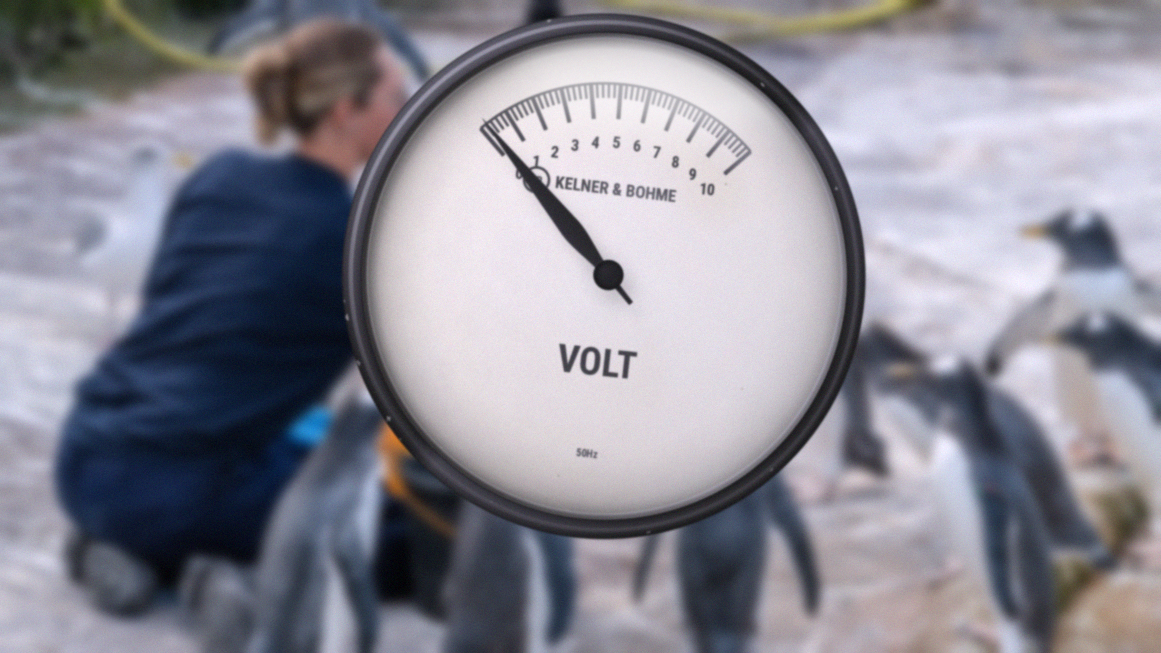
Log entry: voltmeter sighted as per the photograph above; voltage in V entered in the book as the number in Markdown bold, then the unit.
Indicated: **0.2** V
